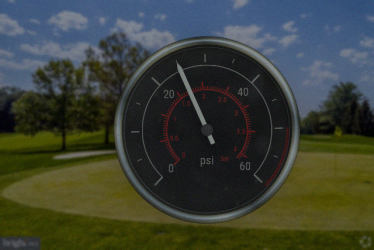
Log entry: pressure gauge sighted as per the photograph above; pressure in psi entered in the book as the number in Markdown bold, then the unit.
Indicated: **25** psi
